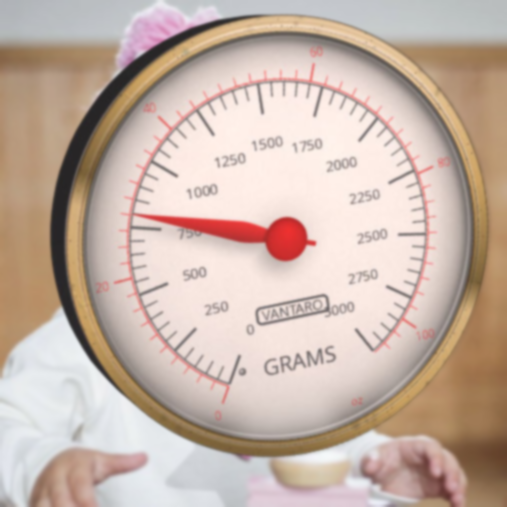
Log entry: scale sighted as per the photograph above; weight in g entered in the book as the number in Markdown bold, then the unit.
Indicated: **800** g
